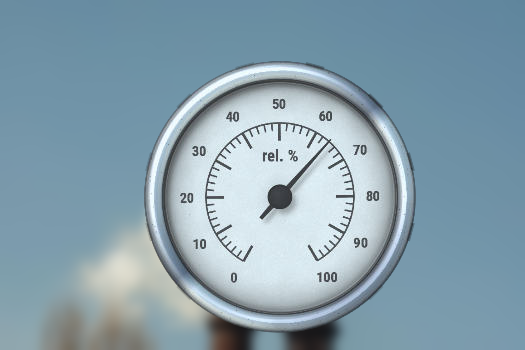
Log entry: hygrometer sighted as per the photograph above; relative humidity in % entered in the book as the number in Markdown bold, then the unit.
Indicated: **64** %
